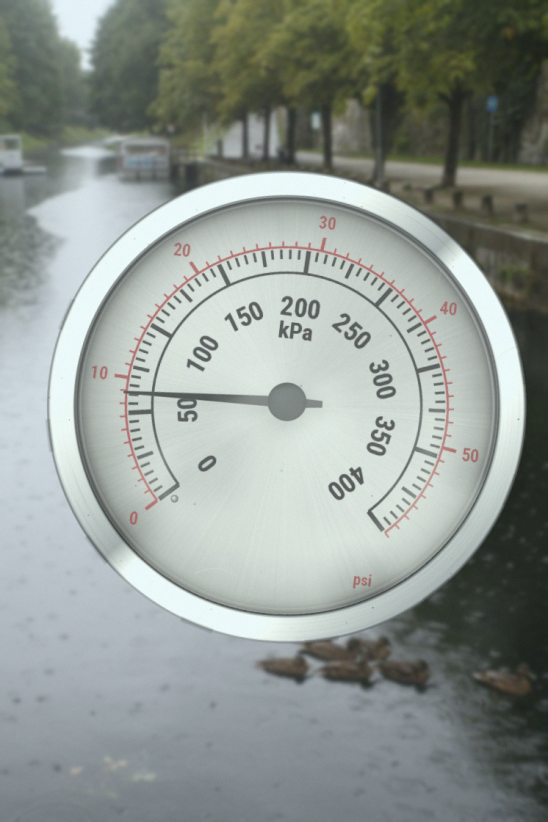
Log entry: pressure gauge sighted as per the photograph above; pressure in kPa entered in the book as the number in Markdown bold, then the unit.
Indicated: **60** kPa
